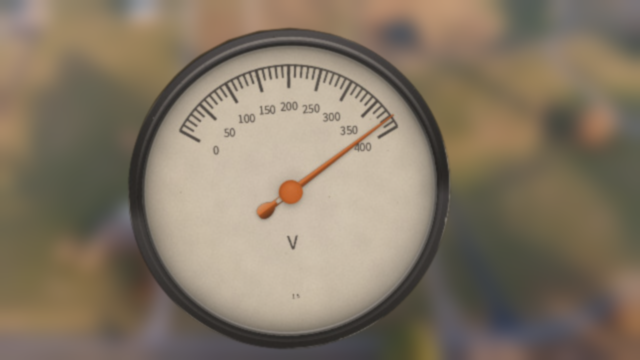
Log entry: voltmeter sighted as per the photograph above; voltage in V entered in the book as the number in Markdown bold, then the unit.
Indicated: **380** V
